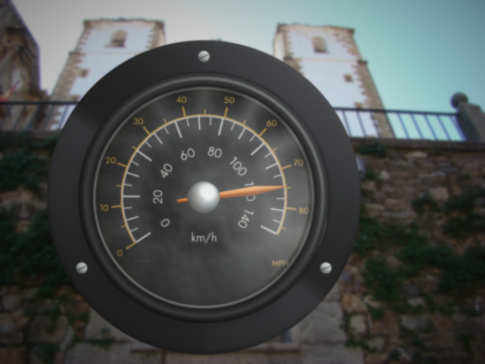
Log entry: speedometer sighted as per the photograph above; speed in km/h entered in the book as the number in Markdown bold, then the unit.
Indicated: **120** km/h
